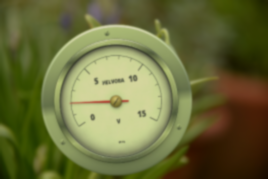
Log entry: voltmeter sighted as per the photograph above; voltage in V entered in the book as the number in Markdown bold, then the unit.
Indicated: **2** V
